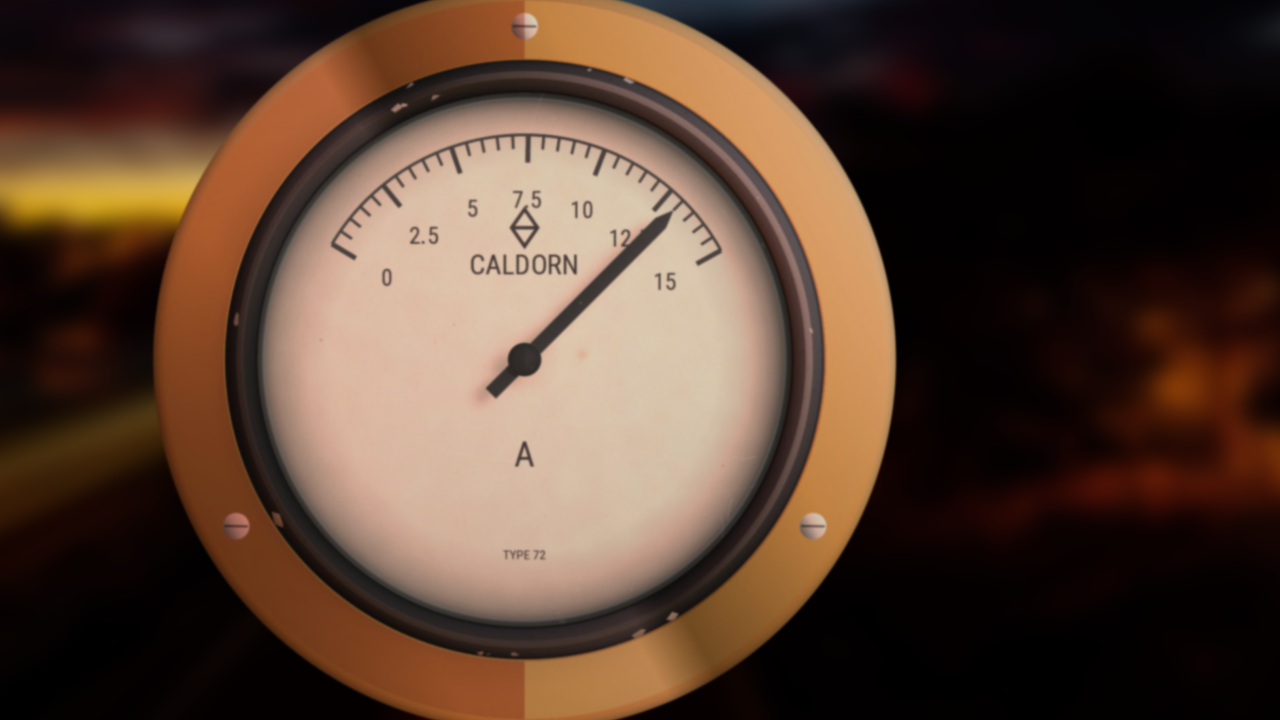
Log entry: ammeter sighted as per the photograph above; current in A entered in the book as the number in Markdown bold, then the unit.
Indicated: **13** A
